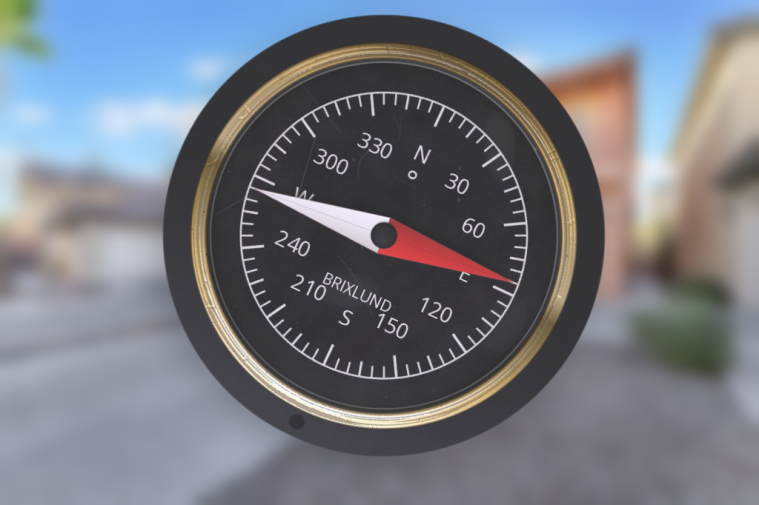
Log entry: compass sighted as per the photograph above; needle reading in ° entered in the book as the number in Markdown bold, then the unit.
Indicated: **85** °
